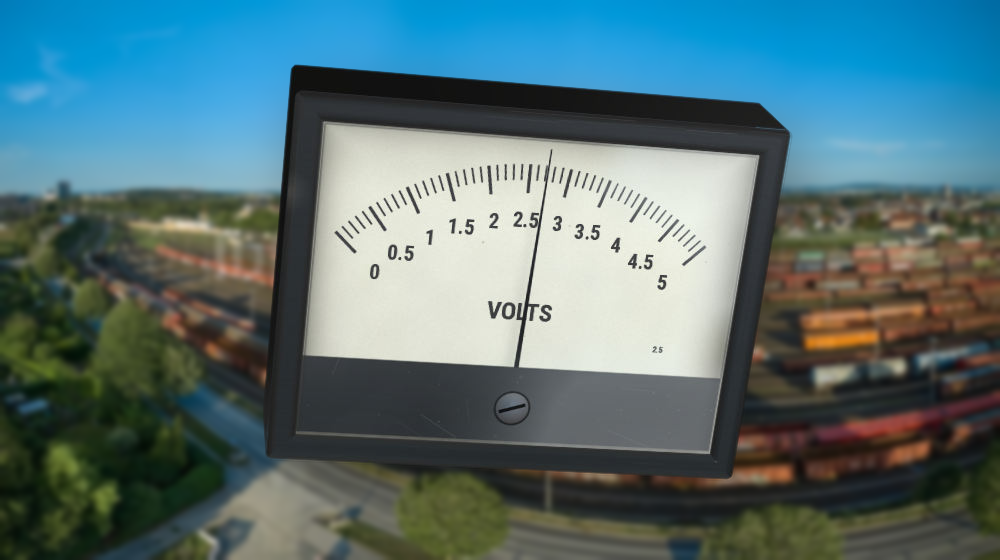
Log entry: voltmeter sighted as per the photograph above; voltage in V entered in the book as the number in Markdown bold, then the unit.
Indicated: **2.7** V
